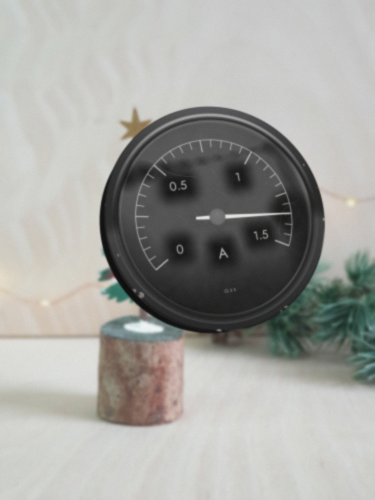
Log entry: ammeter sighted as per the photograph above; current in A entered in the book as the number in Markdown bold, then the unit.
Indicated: **1.35** A
